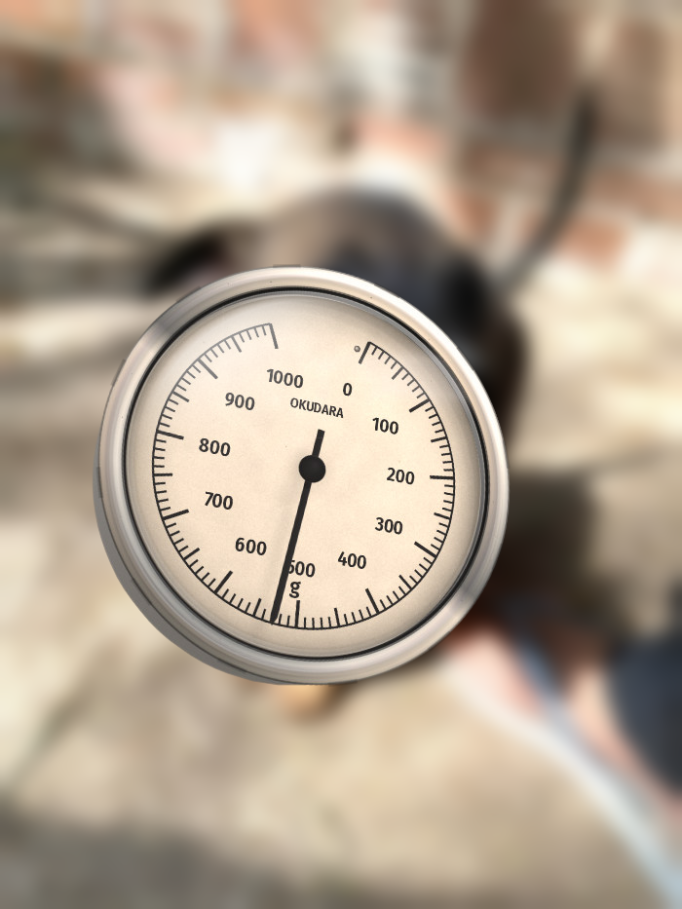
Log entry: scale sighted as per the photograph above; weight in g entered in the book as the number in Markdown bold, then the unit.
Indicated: **530** g
